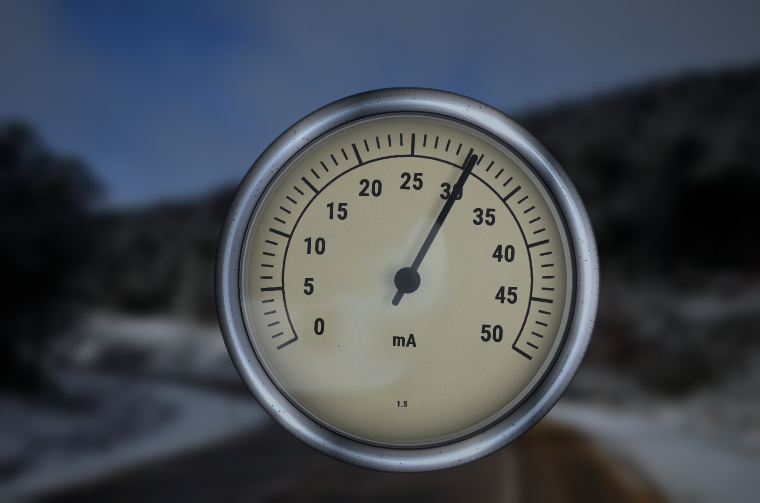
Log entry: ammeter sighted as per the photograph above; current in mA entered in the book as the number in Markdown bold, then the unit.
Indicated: **30.5** mA
